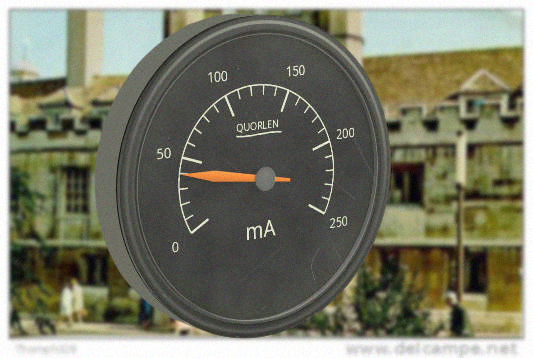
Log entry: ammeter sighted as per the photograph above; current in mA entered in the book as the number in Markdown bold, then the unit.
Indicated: **40** mA
